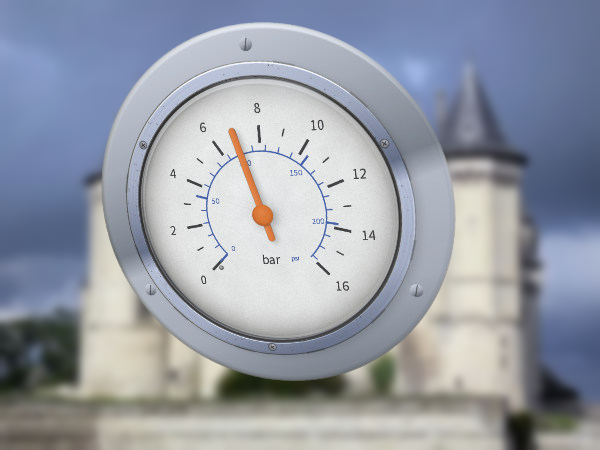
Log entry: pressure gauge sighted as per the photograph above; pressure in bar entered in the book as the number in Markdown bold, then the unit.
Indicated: **7** bar
